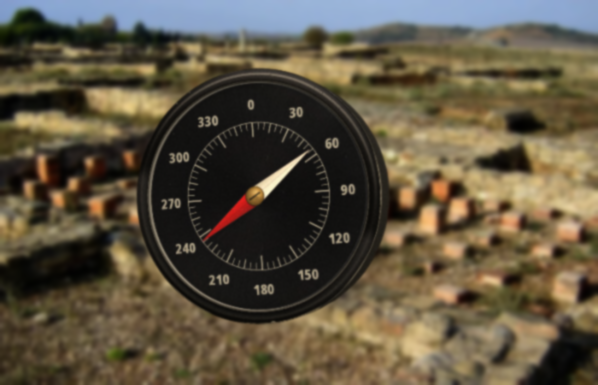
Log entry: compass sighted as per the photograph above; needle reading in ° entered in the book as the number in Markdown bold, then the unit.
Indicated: **235** °
